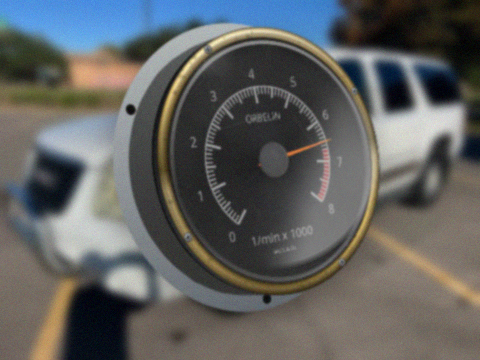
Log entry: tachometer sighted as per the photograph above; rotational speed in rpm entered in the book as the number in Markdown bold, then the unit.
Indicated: **6500** rpm
